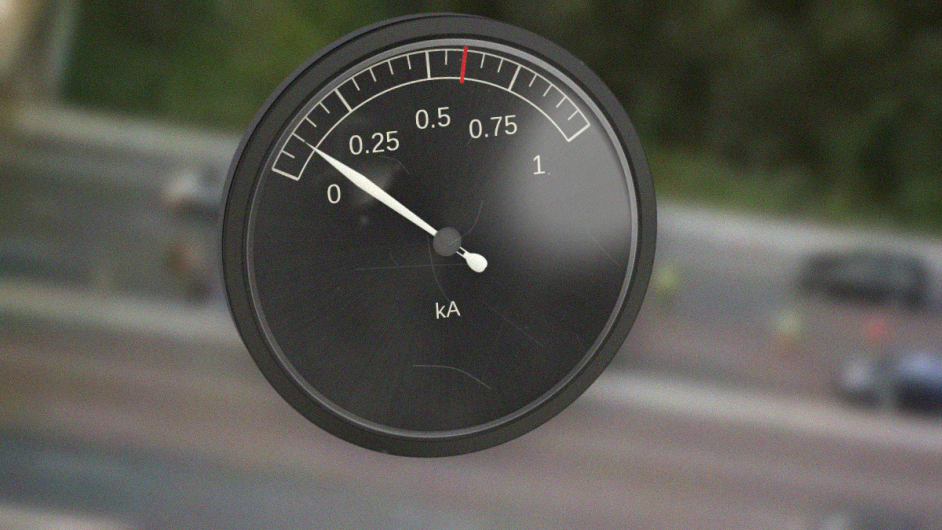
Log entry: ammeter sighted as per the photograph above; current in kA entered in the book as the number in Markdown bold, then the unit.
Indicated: **0.1** kA
